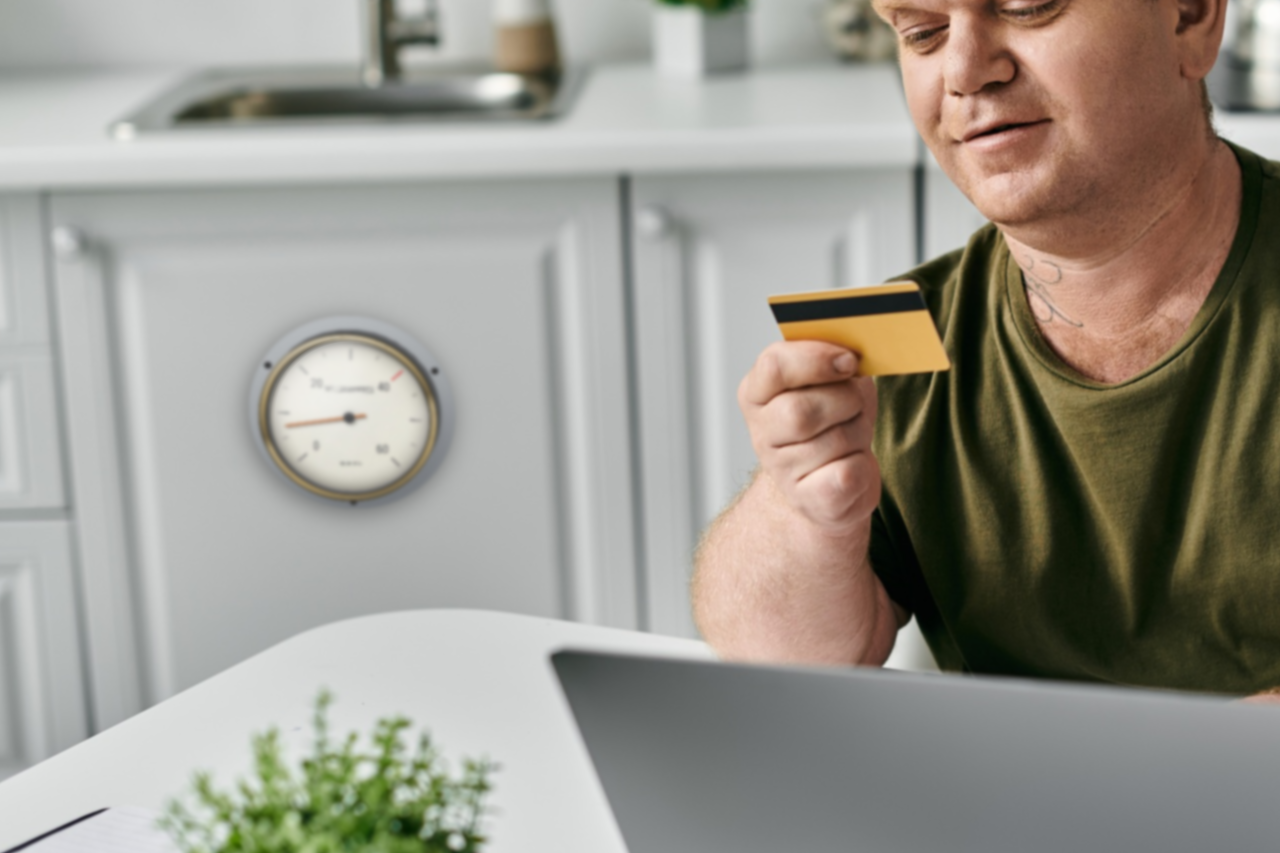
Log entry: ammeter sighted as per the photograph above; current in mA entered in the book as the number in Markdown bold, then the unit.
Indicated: **7.5** mA
